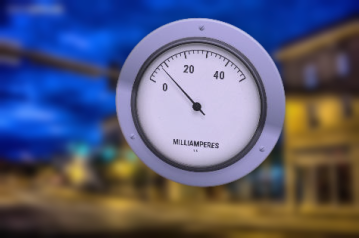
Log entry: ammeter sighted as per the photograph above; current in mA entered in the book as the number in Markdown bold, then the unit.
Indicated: **8** mA
